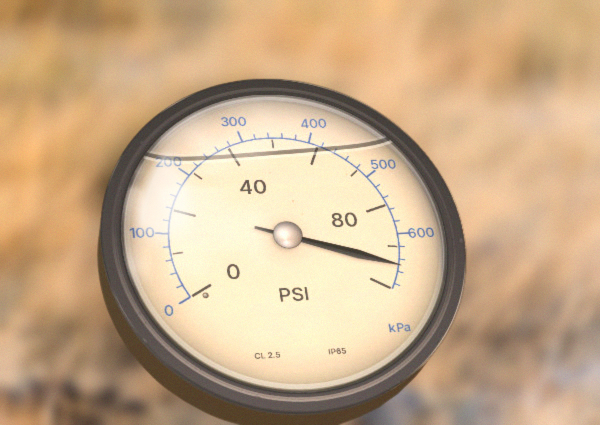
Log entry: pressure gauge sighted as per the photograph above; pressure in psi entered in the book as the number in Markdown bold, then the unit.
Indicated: **95** psi
